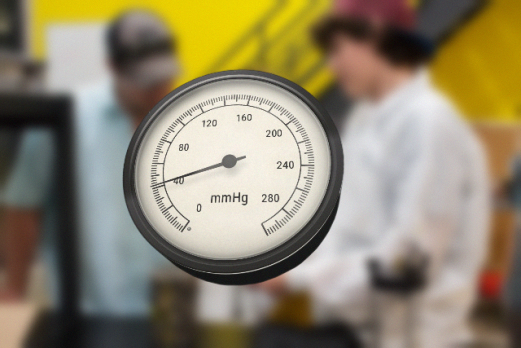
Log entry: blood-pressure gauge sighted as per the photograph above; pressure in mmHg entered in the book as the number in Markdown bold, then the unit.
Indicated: **40** mmHg
